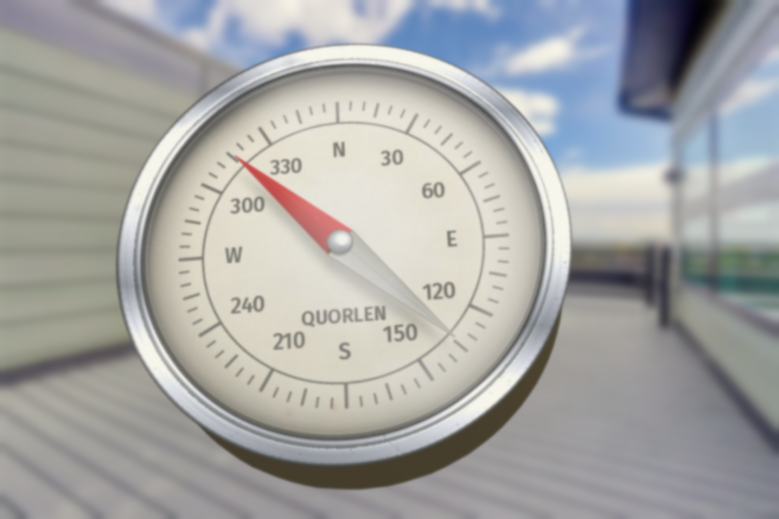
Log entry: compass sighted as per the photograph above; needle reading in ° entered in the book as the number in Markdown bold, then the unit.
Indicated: **315** °
